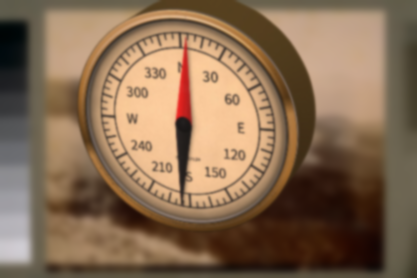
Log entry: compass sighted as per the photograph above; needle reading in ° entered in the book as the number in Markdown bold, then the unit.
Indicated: **5** °
